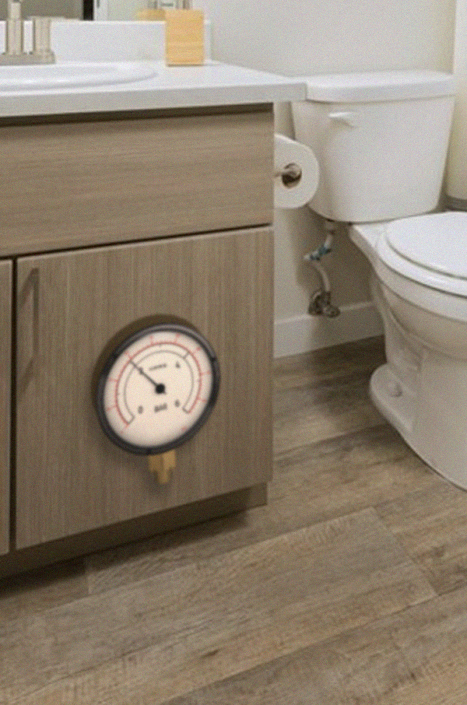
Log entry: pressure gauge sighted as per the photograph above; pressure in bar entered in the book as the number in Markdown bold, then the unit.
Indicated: **2** bar
